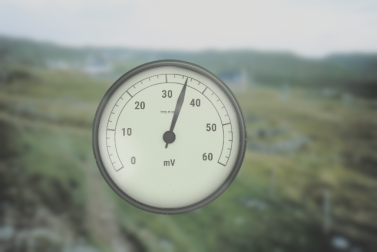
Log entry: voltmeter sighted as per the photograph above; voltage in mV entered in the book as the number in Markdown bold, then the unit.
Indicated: **35** mV
